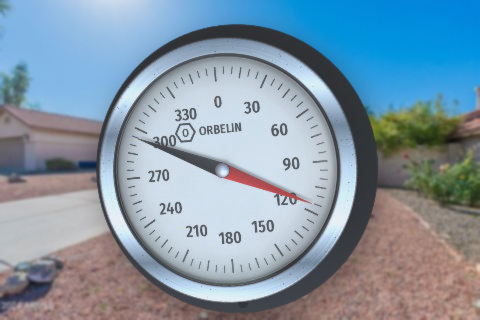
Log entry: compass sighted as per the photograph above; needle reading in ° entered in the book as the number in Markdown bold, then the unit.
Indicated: **115** °
